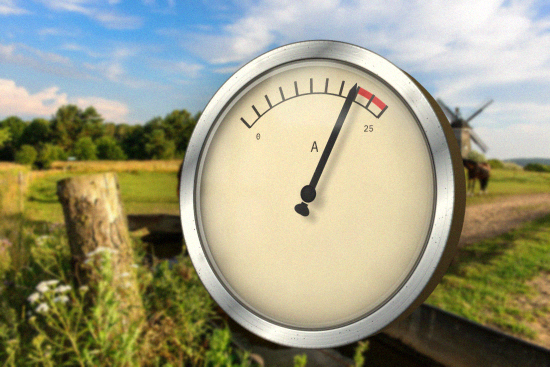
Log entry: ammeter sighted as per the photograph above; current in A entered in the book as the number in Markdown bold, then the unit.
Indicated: **20** A
